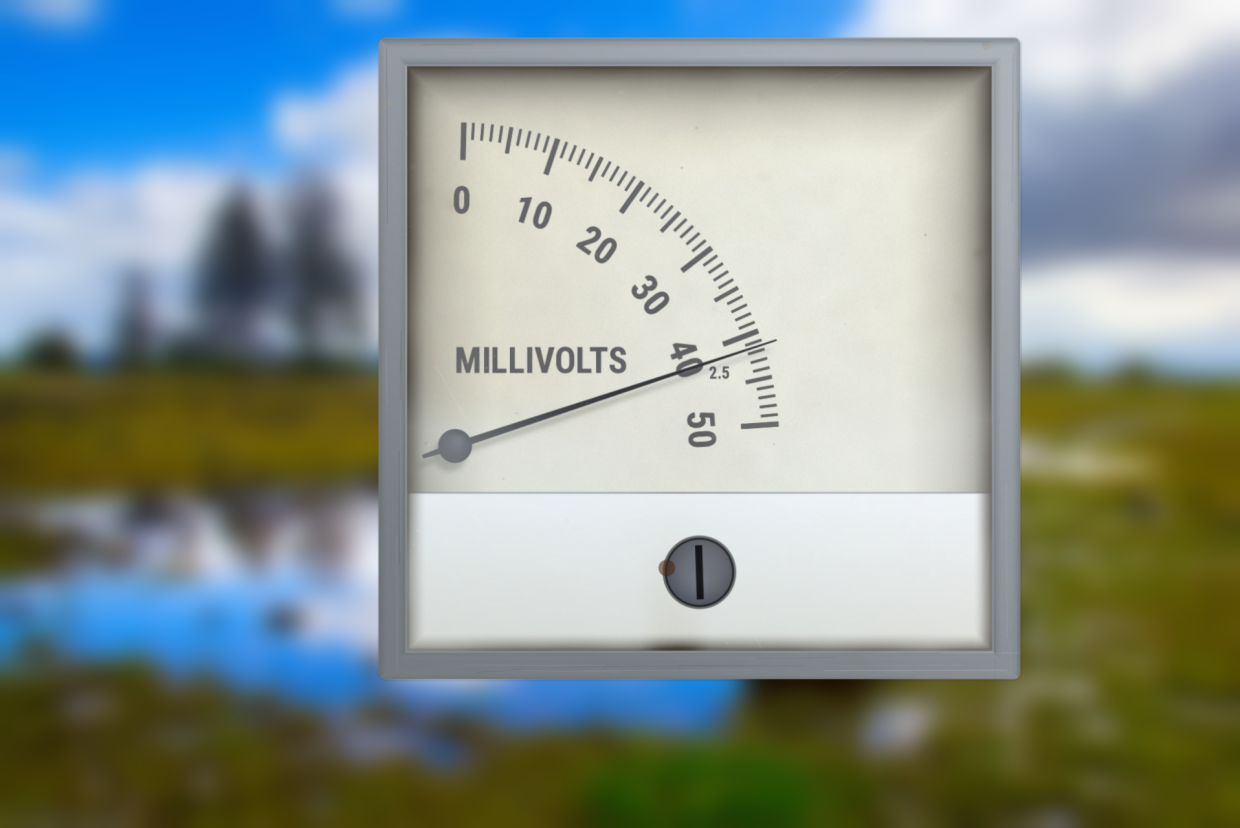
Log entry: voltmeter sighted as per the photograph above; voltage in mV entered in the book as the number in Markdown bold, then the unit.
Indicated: **41.5** mV
